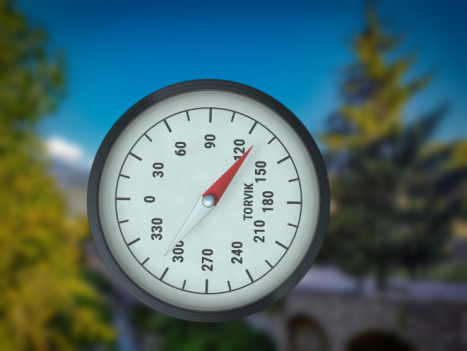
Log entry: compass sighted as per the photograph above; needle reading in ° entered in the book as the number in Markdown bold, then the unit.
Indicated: **127.5** °
